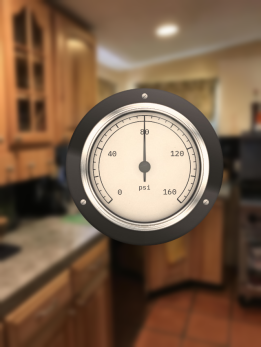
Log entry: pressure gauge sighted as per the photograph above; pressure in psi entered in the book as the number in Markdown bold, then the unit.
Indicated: **80** psi
